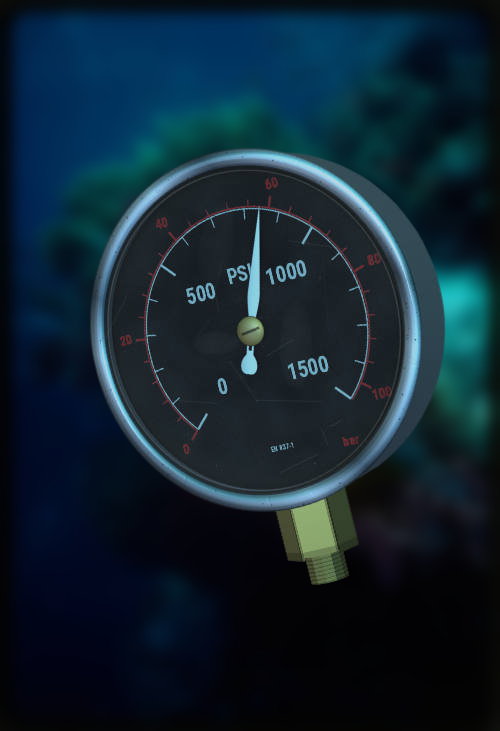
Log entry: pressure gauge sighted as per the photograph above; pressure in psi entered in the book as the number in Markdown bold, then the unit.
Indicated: **850** psi
